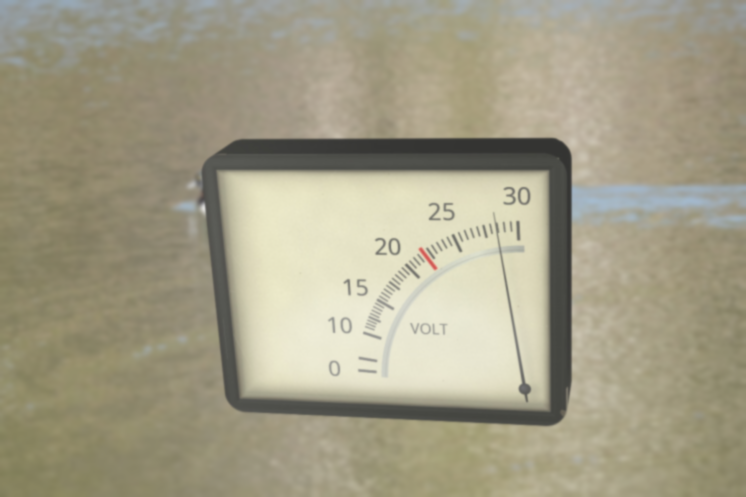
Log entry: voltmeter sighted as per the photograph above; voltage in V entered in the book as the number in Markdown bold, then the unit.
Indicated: **28.5** V
